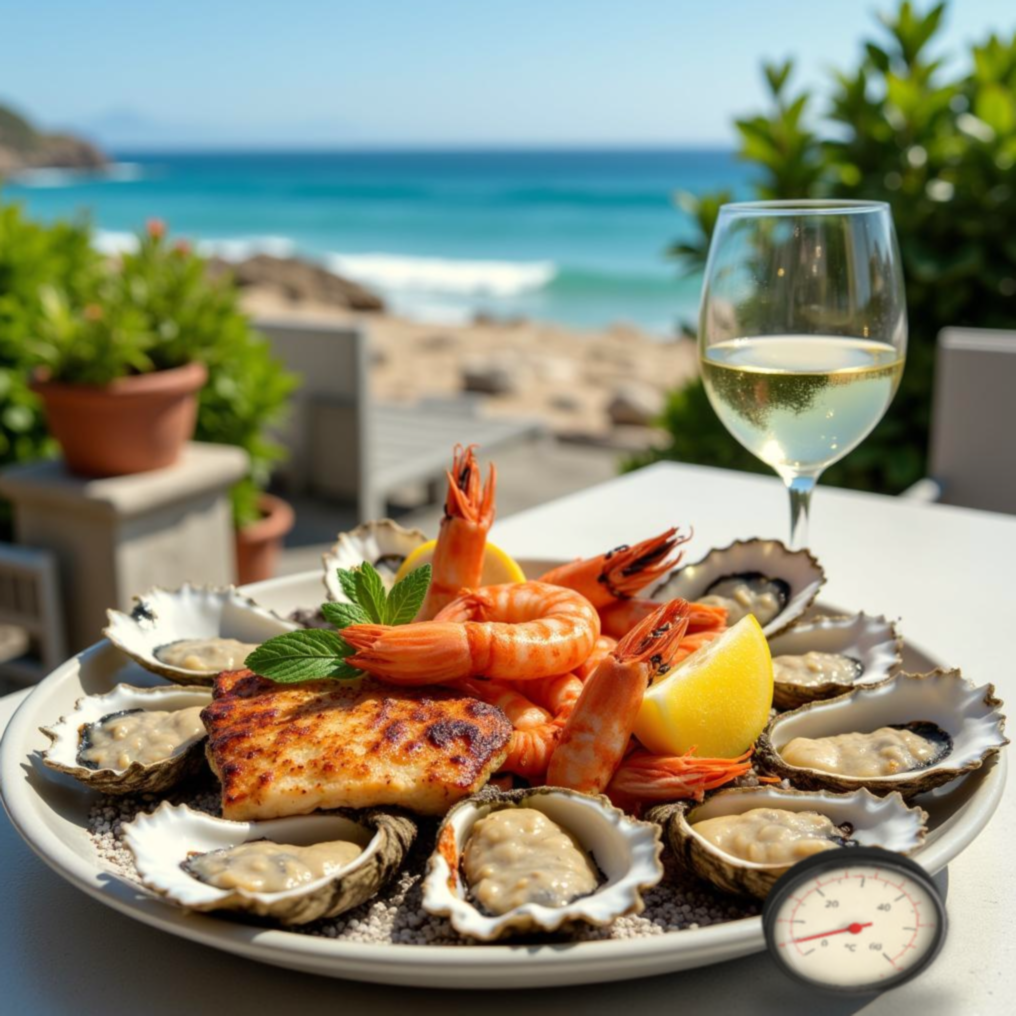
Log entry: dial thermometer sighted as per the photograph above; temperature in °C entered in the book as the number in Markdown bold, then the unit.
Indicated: **5** °C
